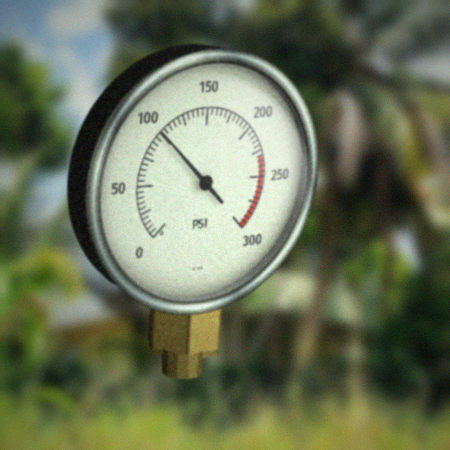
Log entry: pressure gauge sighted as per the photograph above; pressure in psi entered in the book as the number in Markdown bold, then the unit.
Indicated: **100** psi
